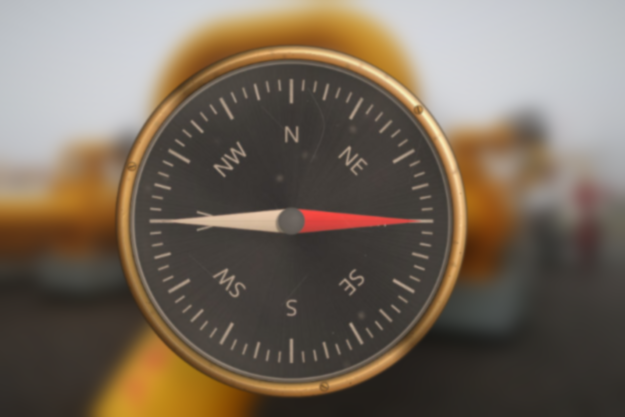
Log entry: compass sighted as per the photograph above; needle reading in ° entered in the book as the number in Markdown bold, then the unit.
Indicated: **90** °
